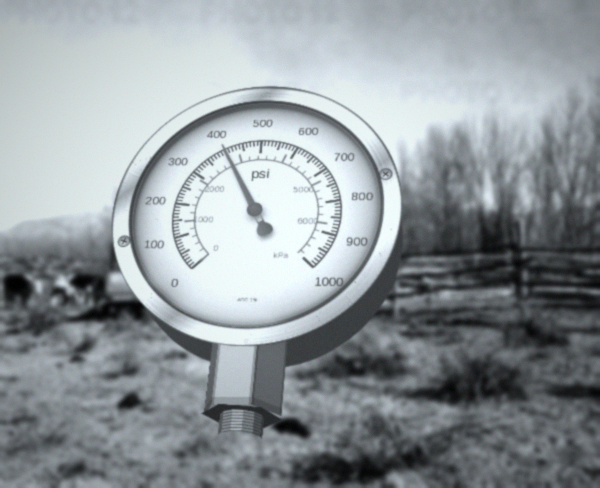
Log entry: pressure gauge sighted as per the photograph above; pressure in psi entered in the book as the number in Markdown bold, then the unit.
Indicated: **400** psi
